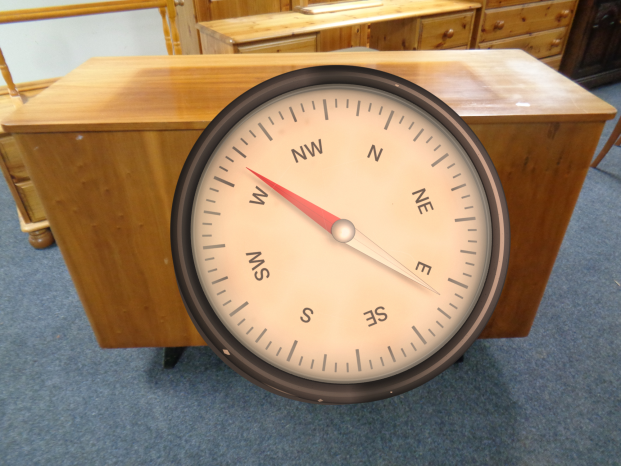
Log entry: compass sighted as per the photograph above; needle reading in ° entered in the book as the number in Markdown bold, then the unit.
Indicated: **280** °
